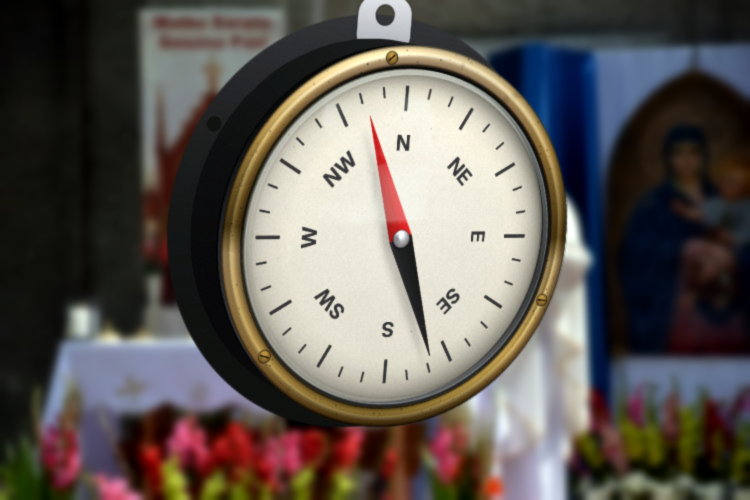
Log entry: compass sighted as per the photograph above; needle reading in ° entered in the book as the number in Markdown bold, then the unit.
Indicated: **340** °
